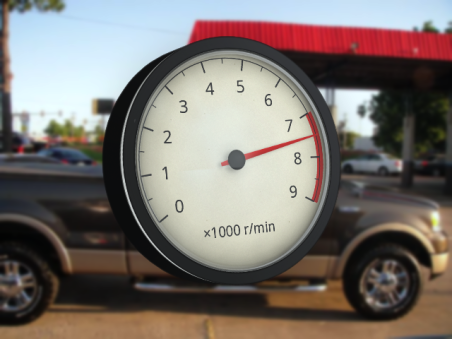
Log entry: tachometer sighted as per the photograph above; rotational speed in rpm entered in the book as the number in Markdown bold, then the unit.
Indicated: **7500** rpm
